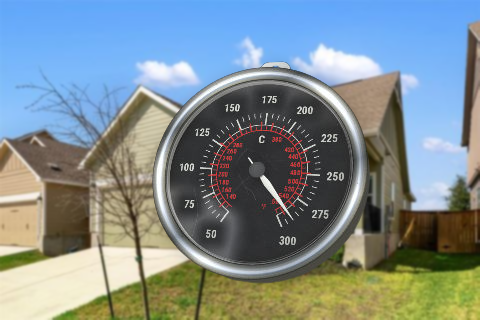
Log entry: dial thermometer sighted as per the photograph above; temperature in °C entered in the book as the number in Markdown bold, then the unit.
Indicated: **290** °C
